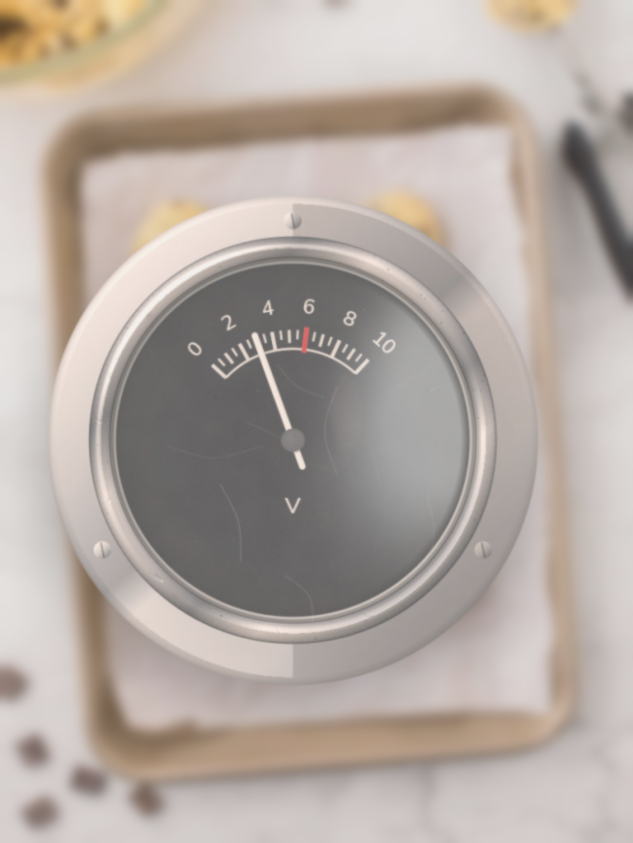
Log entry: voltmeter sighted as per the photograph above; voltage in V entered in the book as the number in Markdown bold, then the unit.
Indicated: **3** V
